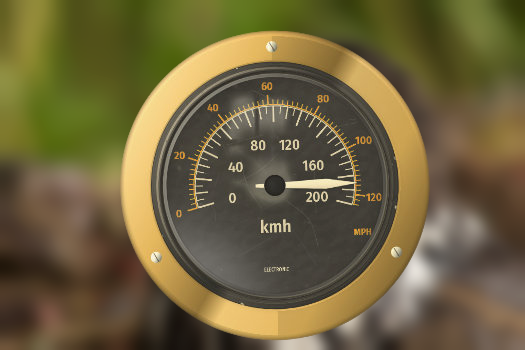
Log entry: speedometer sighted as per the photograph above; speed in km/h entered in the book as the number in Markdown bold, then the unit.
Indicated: **185** km/h
